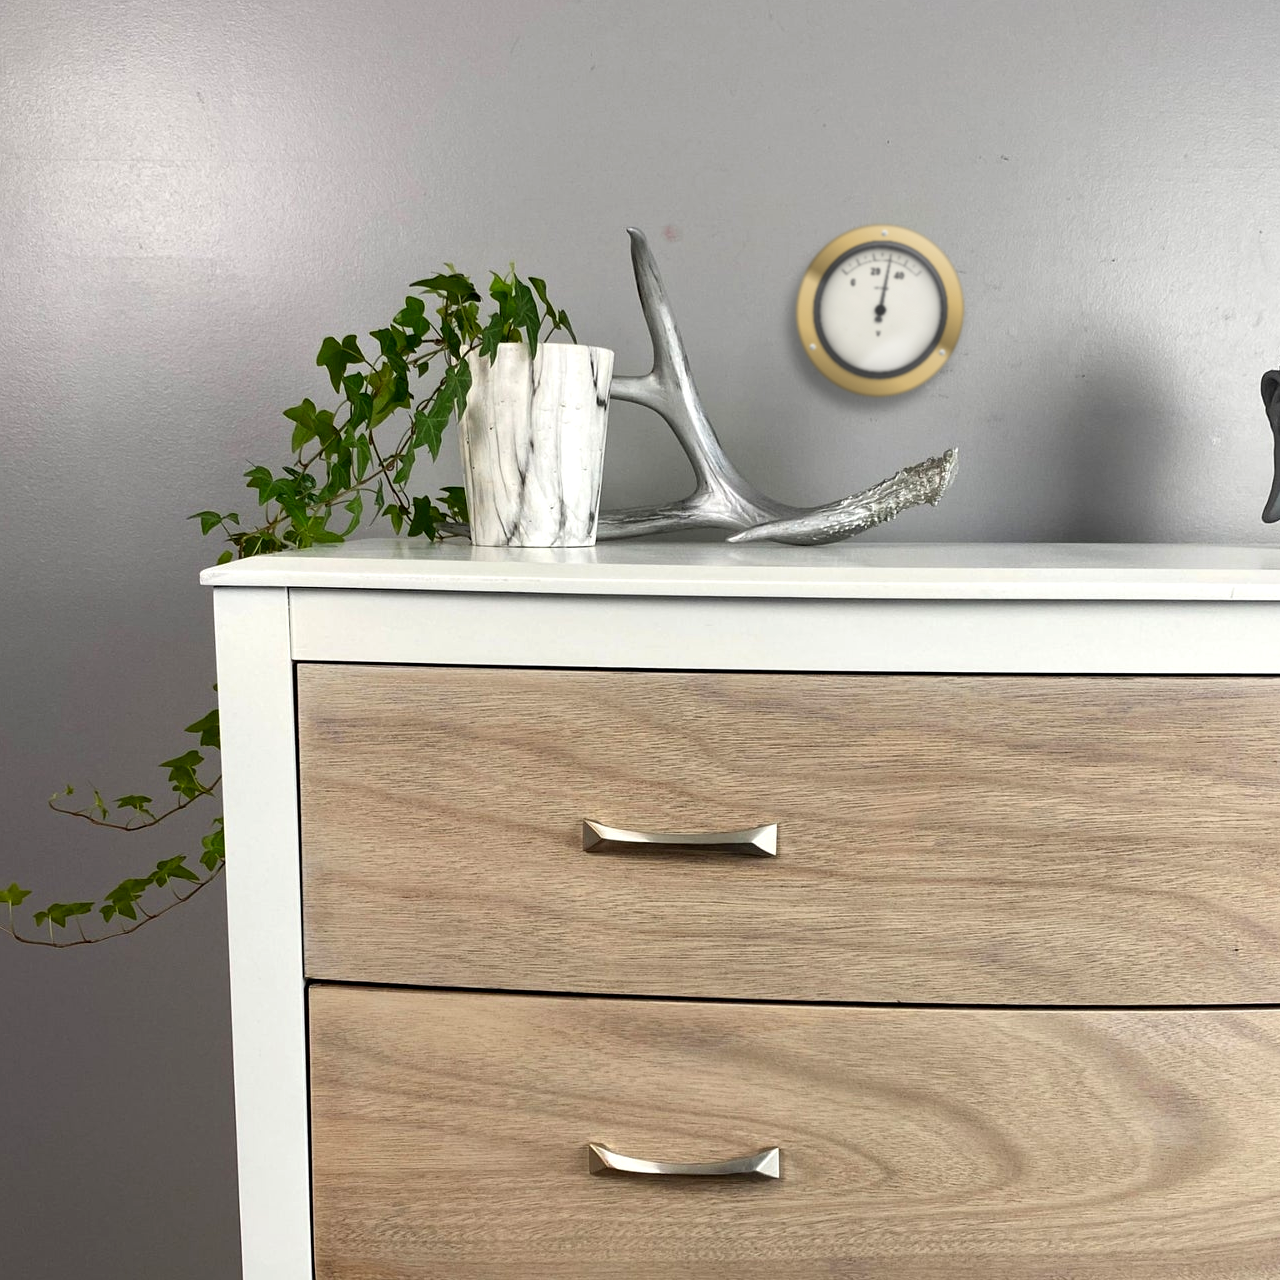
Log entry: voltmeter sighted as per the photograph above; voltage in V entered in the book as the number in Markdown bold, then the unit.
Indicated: **30** V
